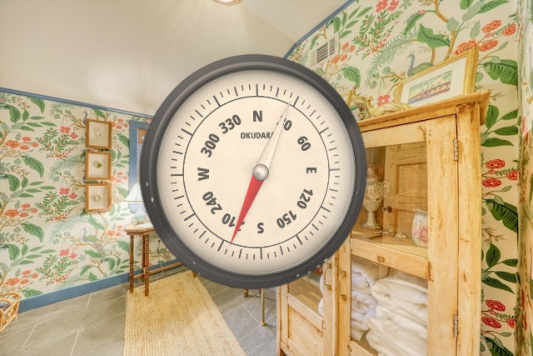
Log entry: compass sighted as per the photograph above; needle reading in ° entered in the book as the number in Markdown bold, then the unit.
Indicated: **205** °
